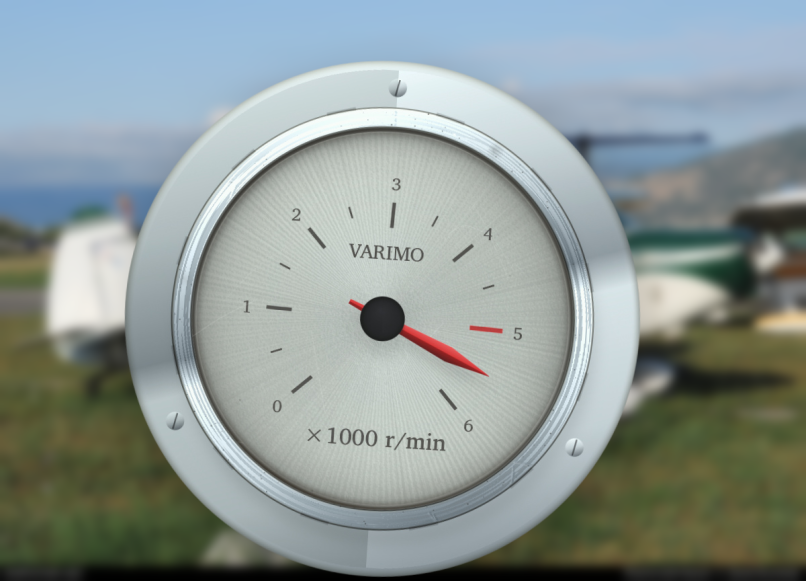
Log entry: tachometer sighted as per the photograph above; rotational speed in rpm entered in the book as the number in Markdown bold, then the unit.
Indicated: **5500** rpm
